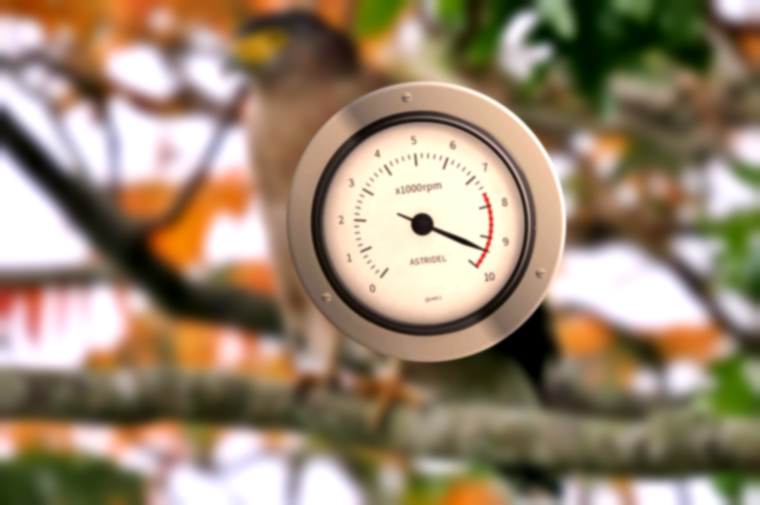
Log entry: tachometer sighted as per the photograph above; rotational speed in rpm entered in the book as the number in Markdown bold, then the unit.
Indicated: **9400** rpm
